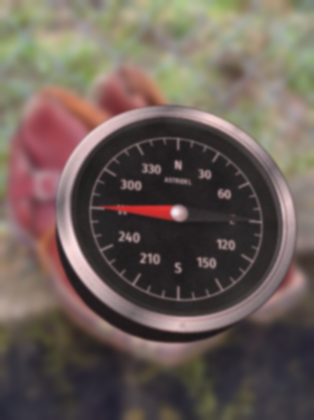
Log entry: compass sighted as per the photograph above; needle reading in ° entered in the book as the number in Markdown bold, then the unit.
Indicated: **270** °
